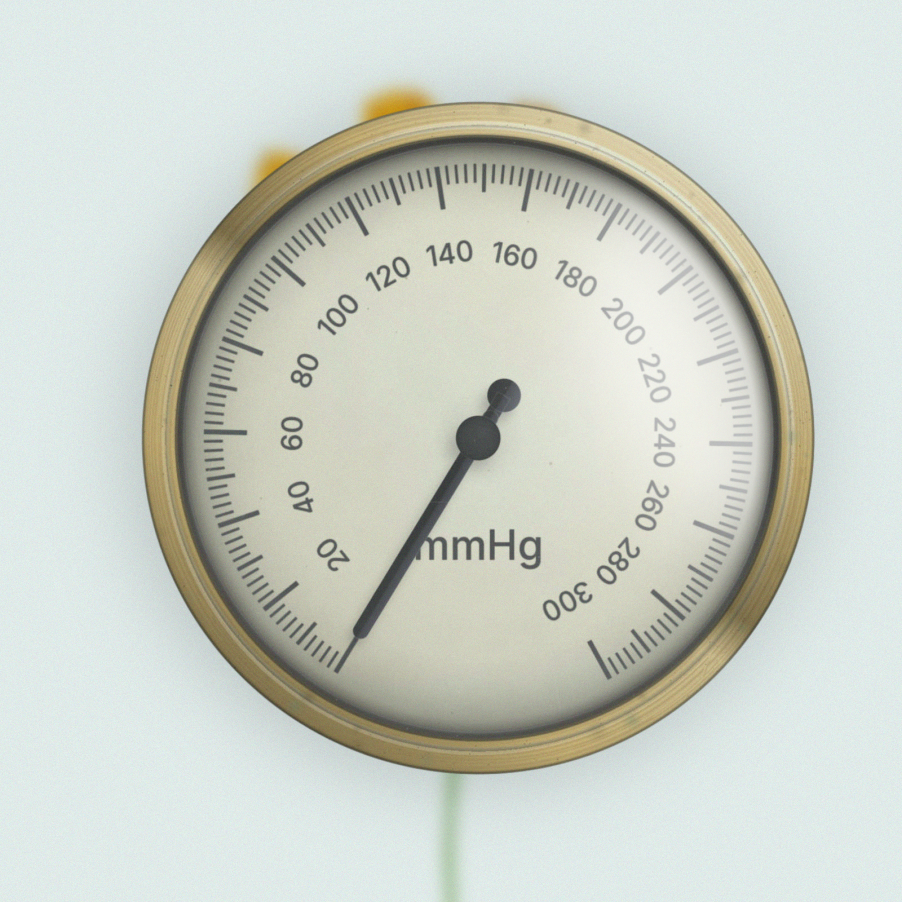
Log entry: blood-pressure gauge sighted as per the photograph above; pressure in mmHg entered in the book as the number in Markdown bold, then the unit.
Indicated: **0** mmHg
